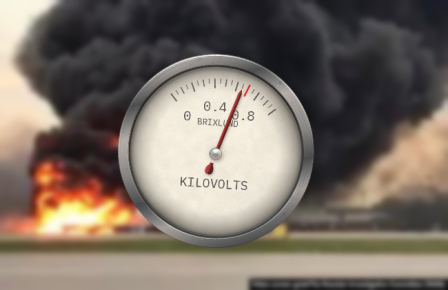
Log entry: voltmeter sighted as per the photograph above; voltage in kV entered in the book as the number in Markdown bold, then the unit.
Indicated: **0.65** kV
